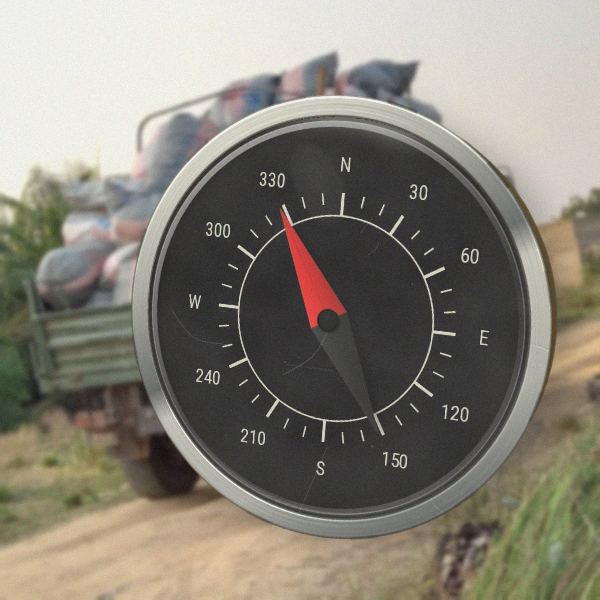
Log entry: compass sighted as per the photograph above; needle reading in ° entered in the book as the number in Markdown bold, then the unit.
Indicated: **330** °
